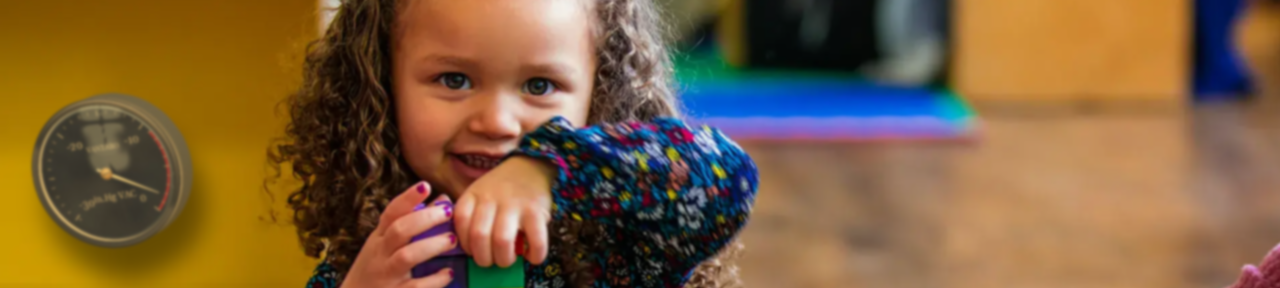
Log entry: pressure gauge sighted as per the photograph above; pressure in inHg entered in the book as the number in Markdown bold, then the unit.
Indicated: **-2** inHg
